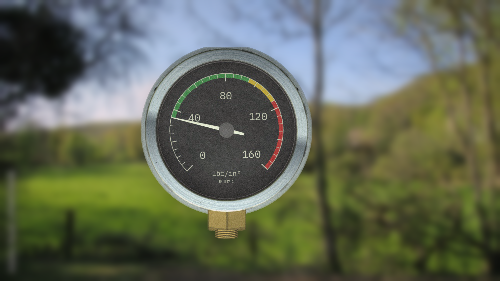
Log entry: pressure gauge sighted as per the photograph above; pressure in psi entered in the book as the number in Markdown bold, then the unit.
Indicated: **35** psi
